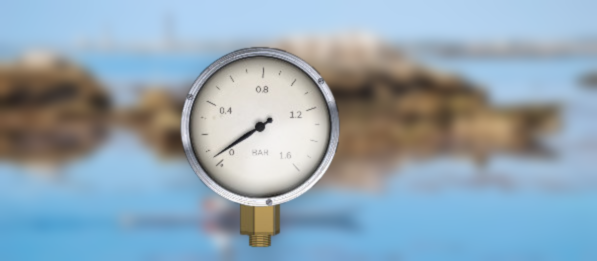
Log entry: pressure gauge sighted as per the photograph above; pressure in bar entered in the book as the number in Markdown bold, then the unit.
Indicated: **0.05** bar
